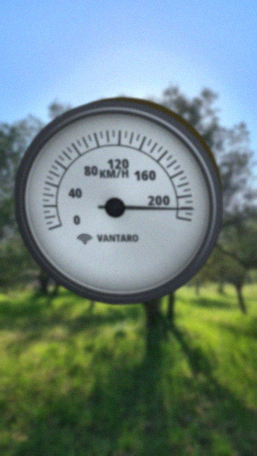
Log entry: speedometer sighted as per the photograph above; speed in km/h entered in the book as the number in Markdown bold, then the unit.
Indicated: **210** km/h
